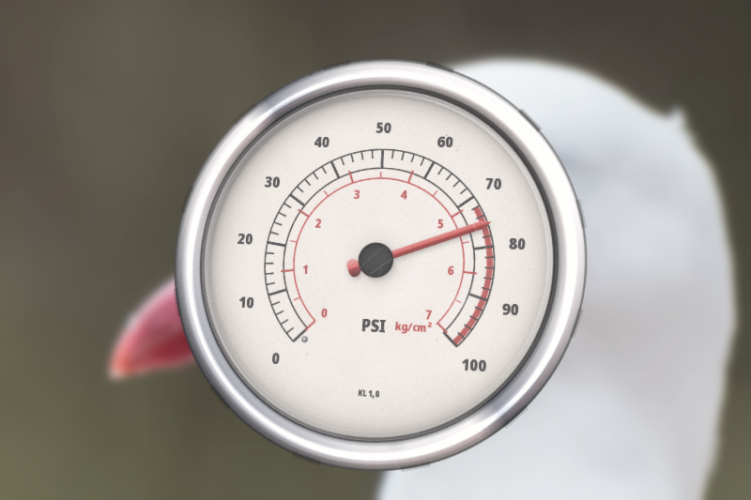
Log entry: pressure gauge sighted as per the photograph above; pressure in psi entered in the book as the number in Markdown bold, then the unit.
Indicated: **76** psi
